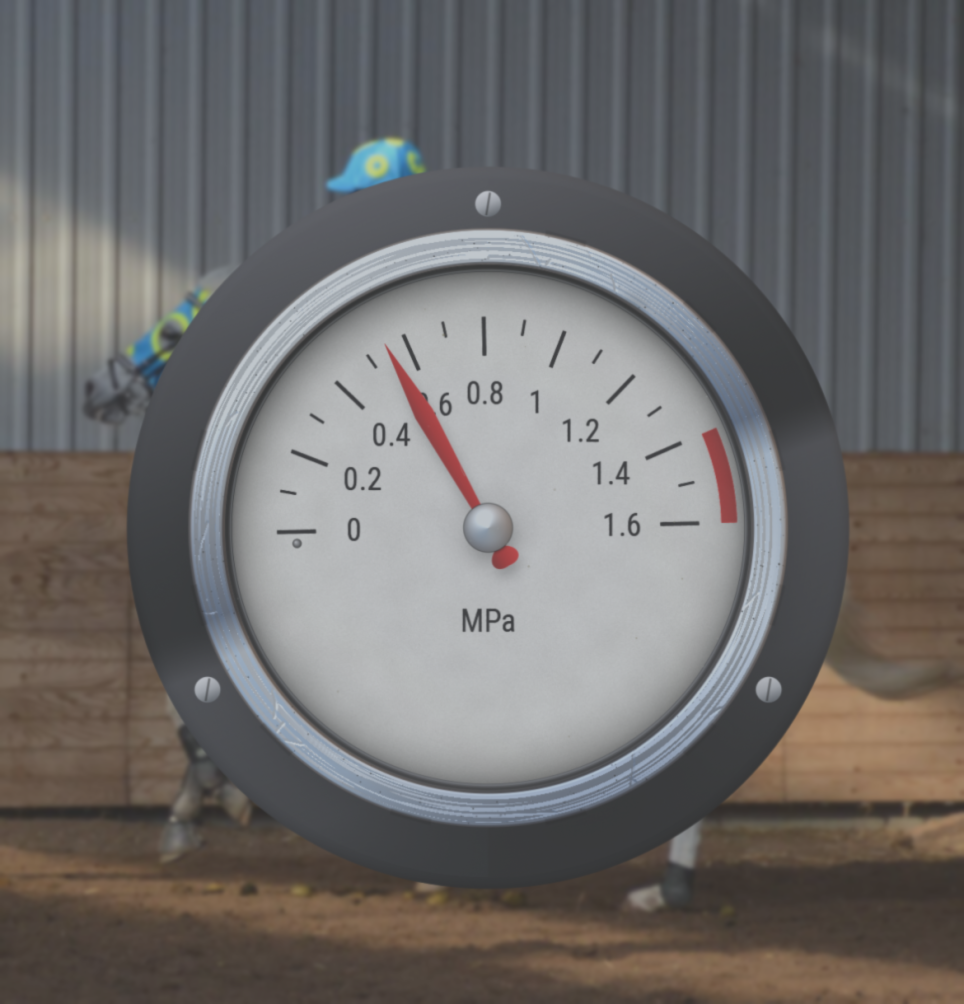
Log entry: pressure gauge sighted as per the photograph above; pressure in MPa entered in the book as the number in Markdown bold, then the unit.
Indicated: **0.55** MPa
